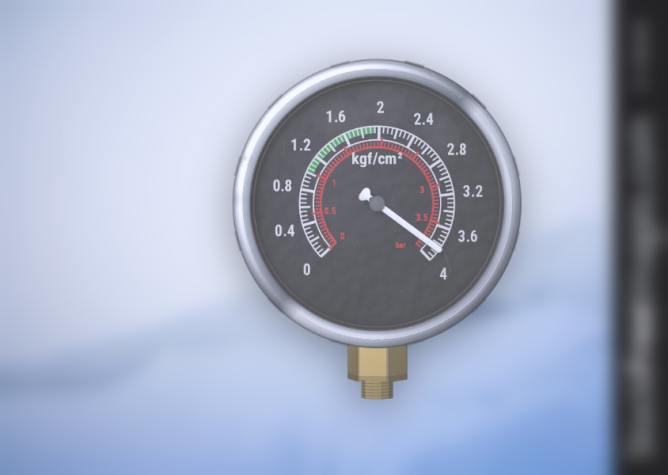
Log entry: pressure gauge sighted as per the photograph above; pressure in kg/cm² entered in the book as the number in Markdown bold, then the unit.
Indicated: **3.85** kg/cm²
